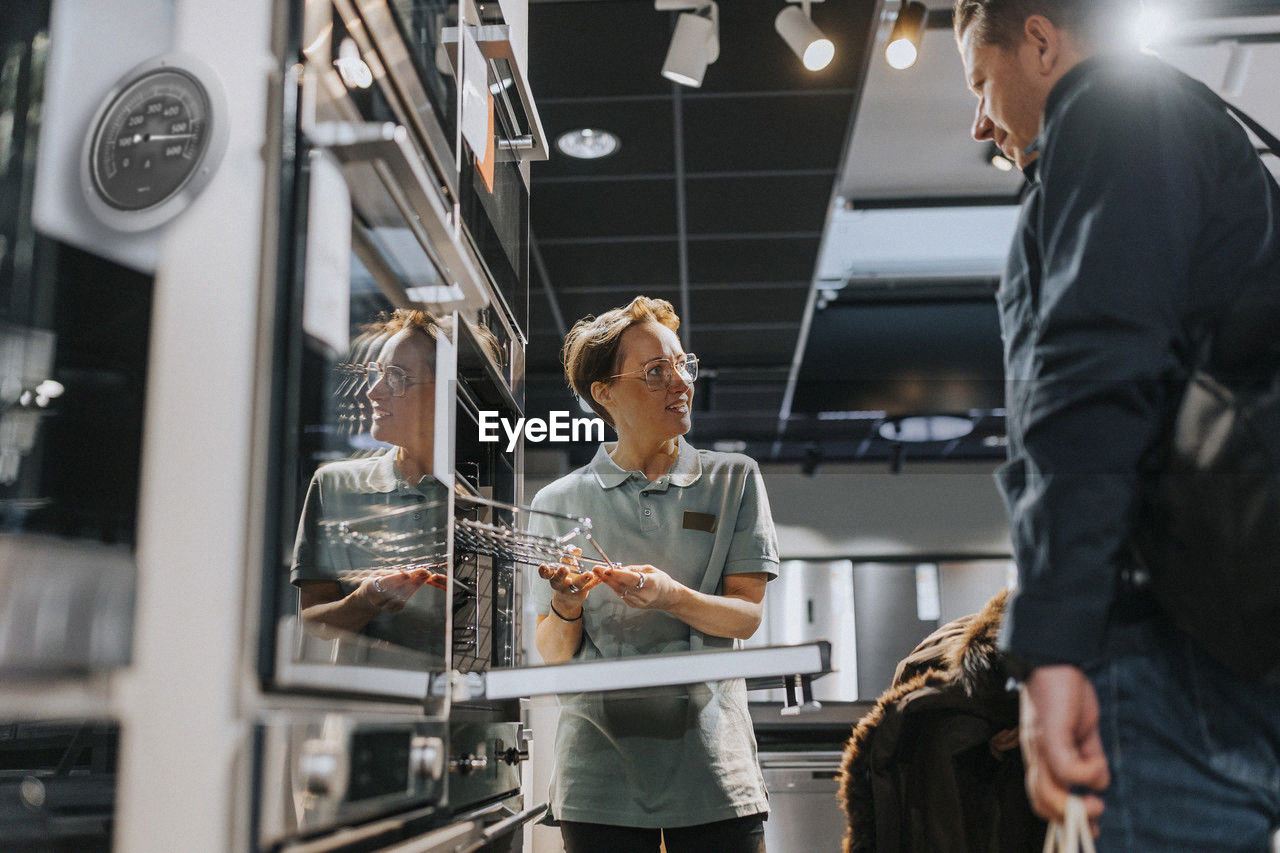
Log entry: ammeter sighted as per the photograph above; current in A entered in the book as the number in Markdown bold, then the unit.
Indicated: **550** A
